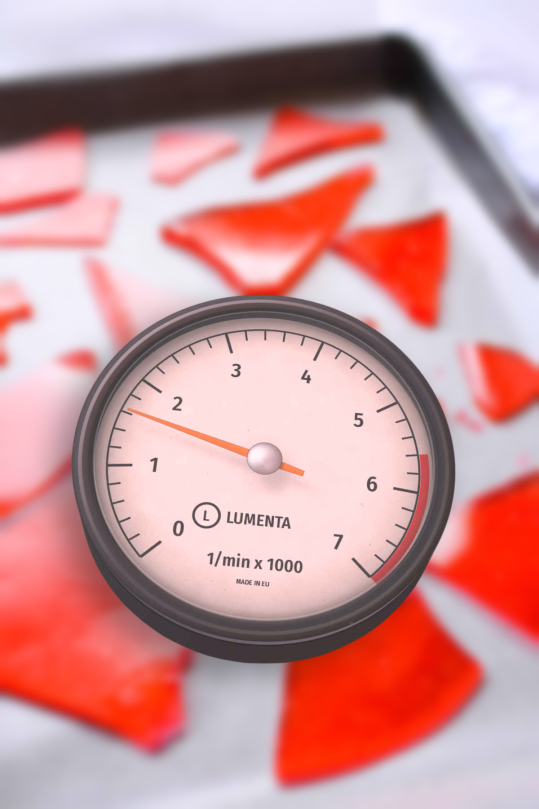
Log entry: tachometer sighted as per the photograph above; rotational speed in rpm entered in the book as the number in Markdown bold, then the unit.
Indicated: **1600** rpm
